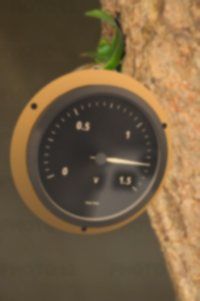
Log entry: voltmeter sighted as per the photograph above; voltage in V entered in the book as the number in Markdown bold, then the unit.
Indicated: **1.3** V
